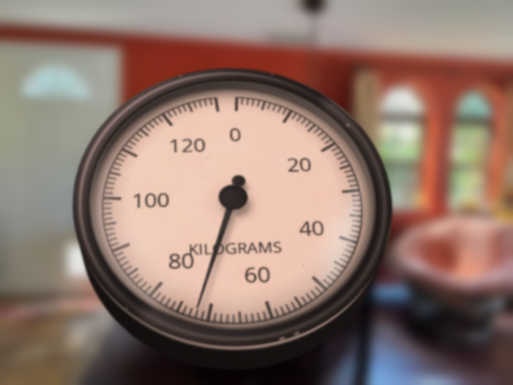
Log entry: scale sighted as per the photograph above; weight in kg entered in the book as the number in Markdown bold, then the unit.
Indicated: **72** kg
